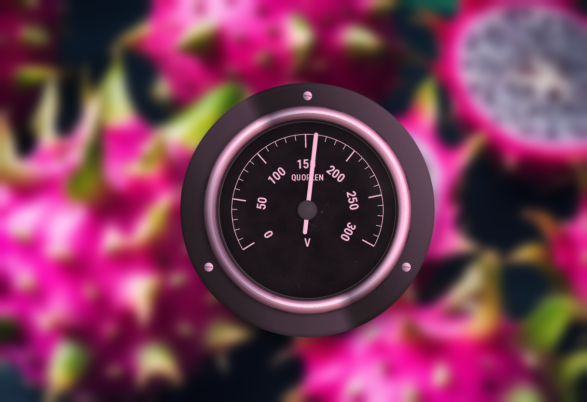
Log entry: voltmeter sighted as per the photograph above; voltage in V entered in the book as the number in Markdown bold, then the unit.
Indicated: **160** V
